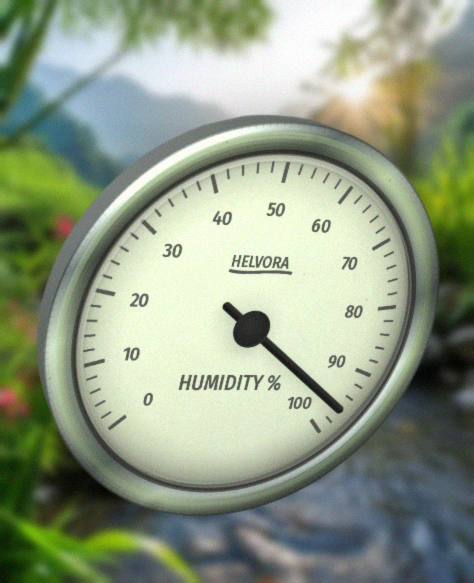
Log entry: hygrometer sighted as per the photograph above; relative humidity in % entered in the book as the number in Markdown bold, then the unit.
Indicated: **96** %
